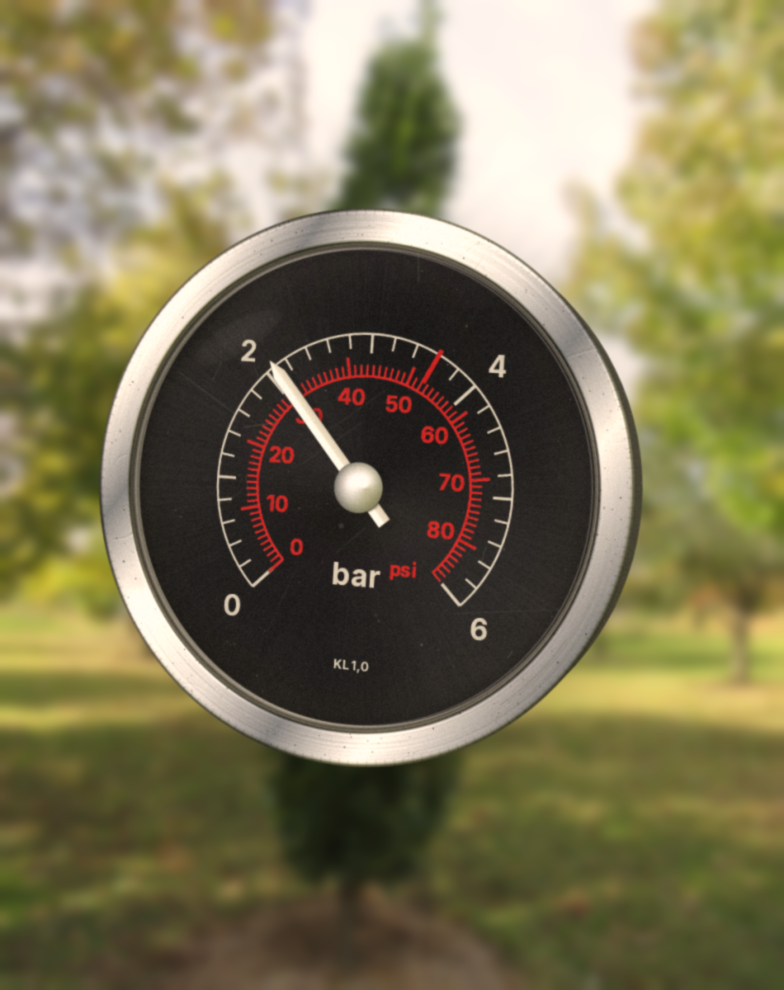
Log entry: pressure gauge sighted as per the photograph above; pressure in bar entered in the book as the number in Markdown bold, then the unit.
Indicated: **2.1** bar
